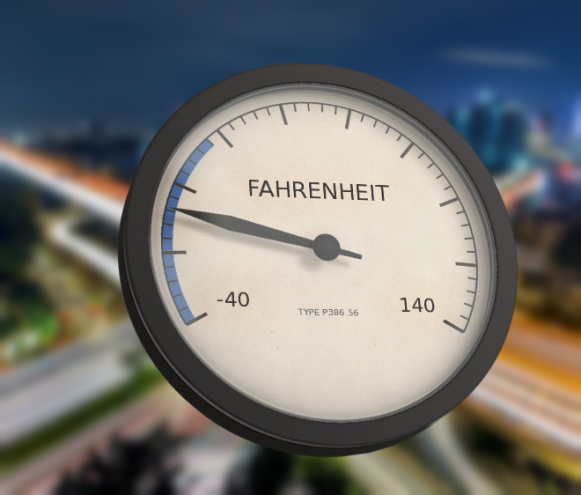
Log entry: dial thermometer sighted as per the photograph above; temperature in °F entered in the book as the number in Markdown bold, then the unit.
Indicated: **-8** °F
